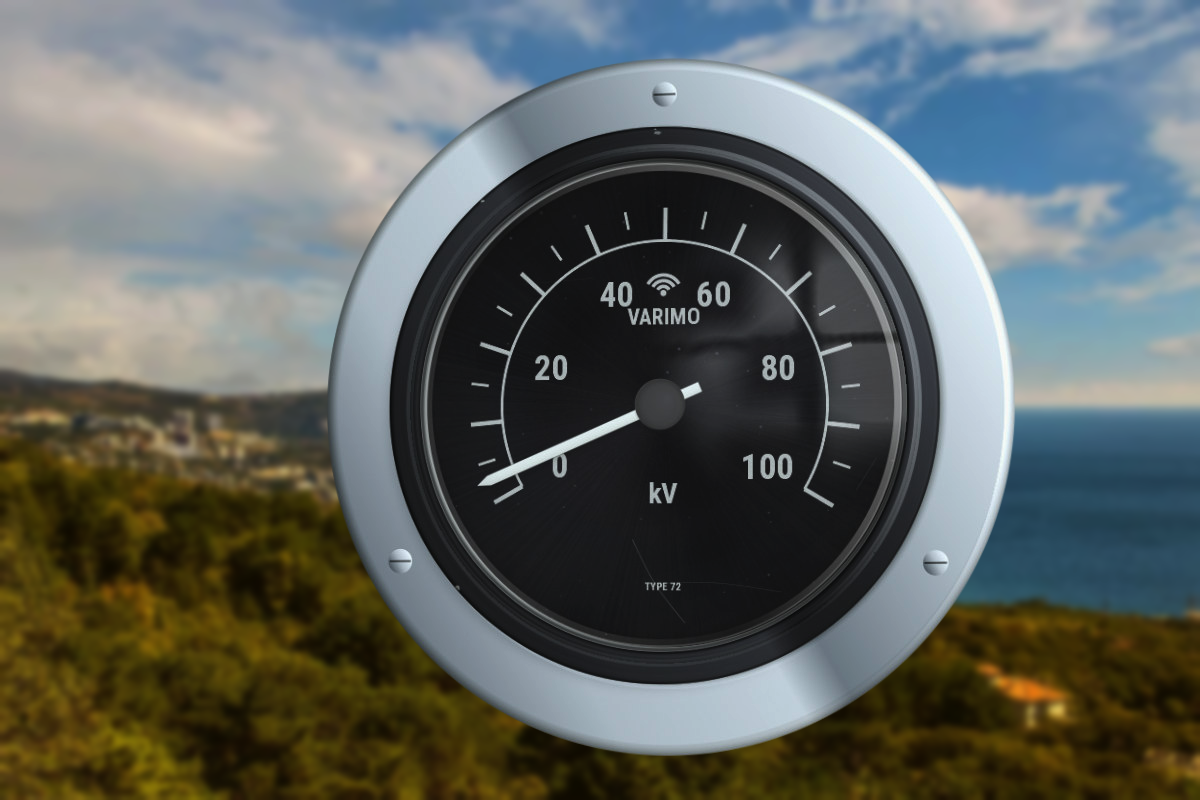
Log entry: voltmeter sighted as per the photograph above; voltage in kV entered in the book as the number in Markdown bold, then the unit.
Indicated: **2.5** kV
